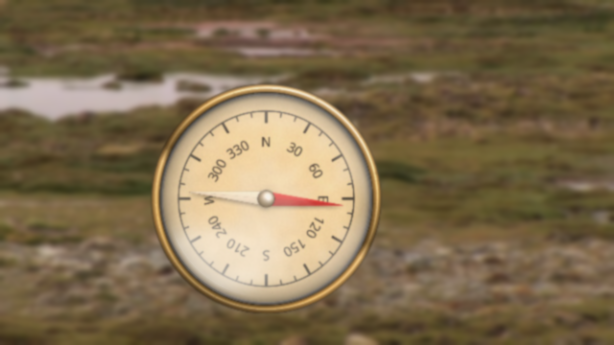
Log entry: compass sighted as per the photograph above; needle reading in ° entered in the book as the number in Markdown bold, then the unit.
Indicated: **95** °
